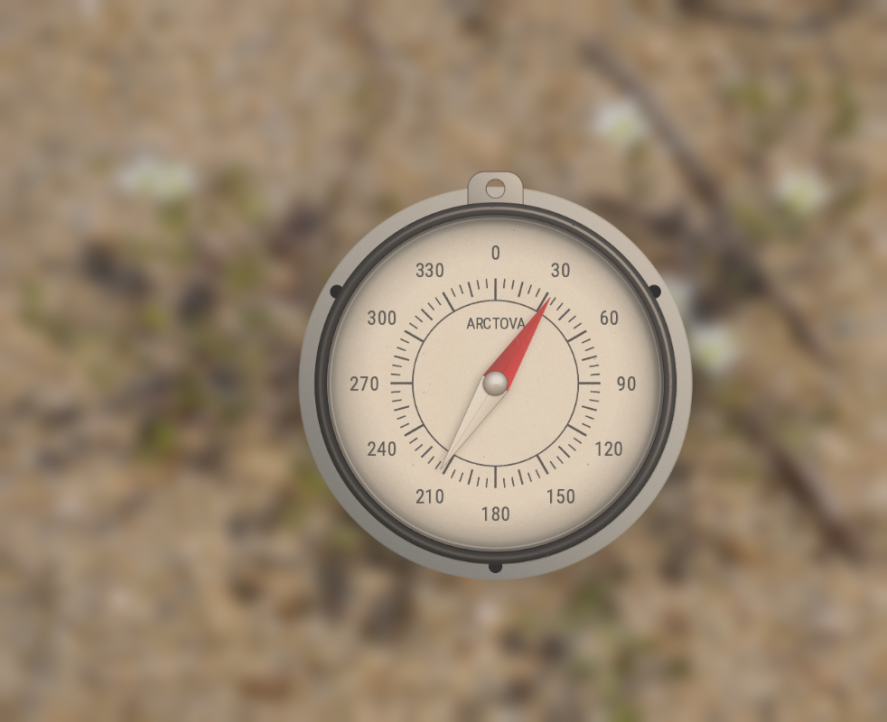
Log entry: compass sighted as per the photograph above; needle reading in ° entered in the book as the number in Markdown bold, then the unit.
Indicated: **32.5** °
